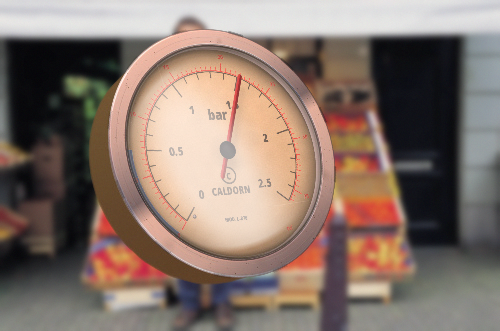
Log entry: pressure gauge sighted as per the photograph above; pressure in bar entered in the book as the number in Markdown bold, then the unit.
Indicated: **1.5** bar
